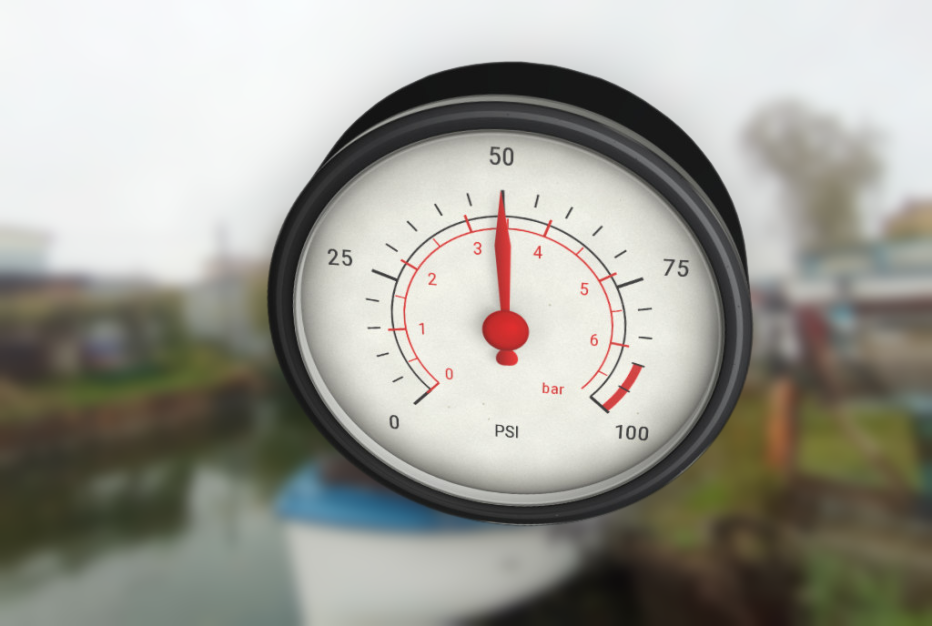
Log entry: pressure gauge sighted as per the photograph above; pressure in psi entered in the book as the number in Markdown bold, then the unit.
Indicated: **50** psi
